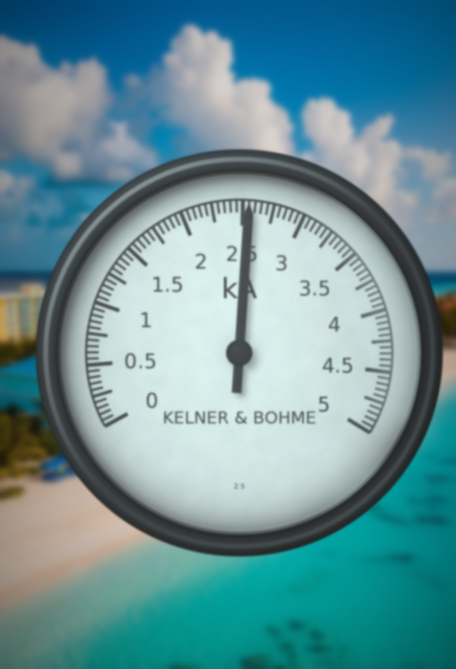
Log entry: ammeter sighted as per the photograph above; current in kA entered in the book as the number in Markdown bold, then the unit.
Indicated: **2.55** kA
